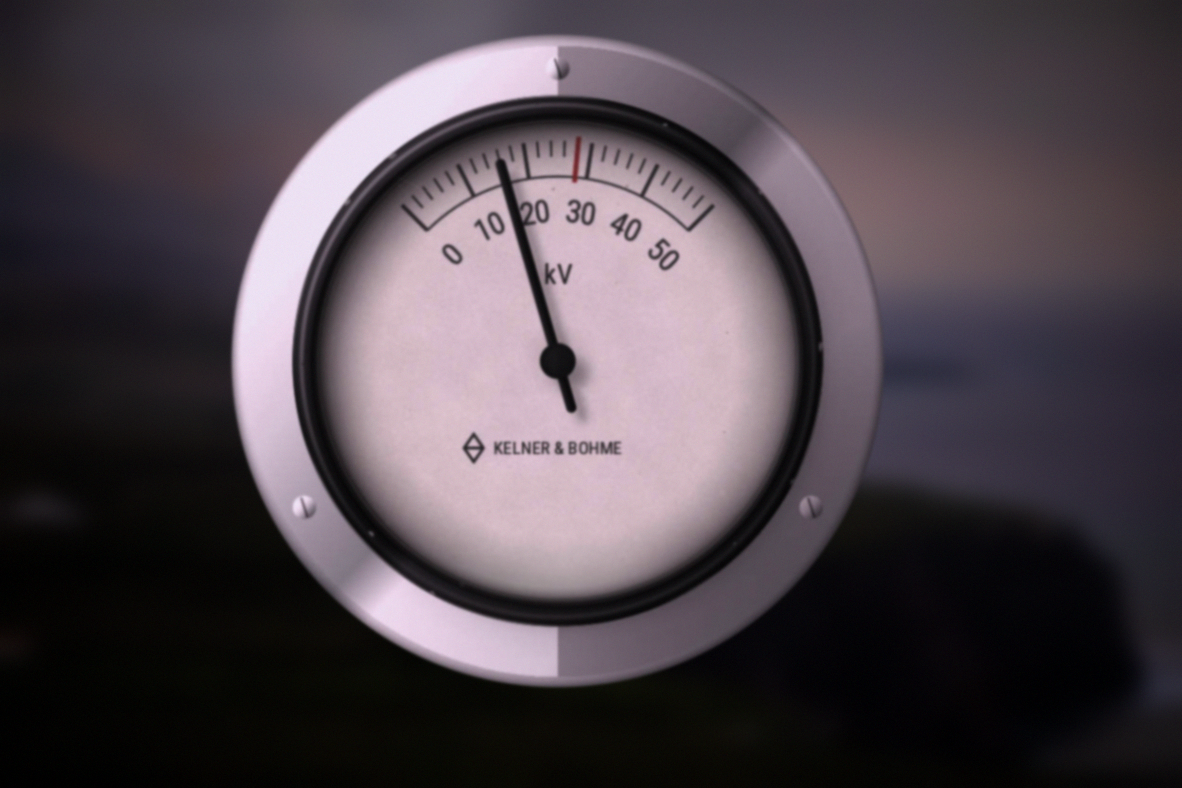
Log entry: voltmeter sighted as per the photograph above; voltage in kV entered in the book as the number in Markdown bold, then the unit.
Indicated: **16** kV
